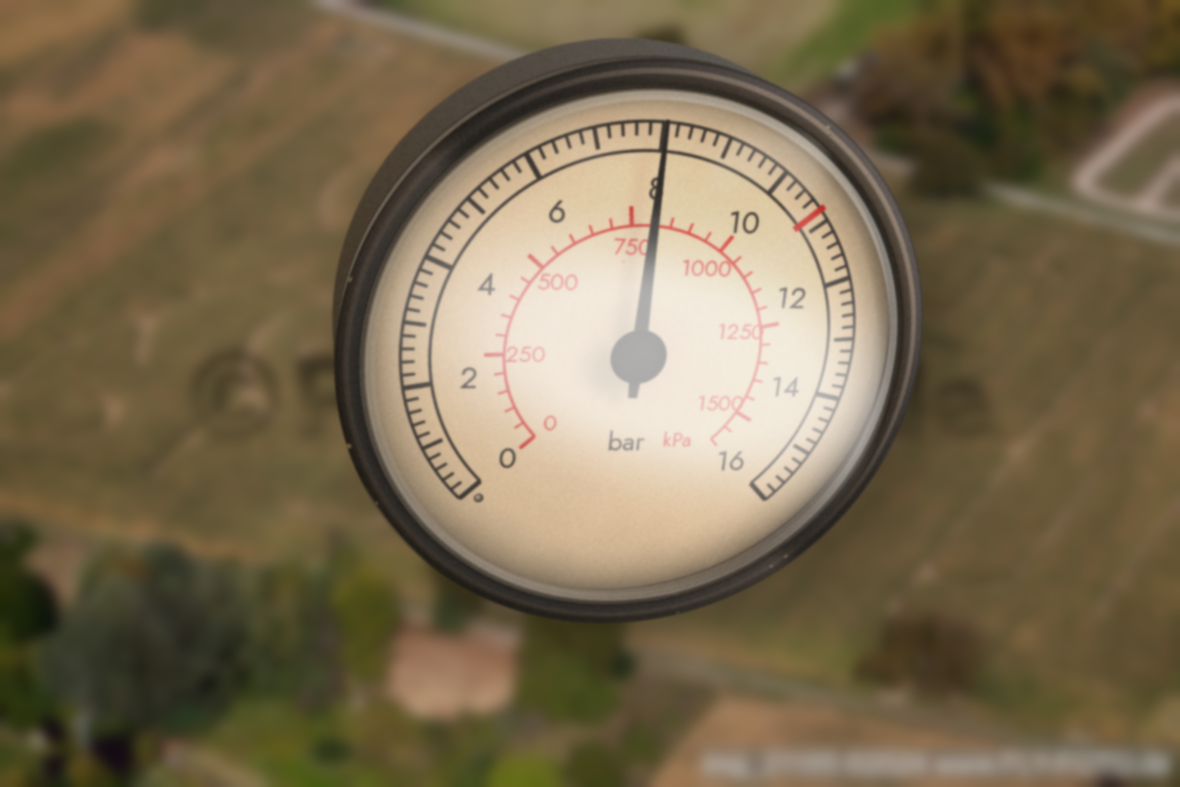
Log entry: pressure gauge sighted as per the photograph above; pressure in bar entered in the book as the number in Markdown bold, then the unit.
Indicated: **8** bar
